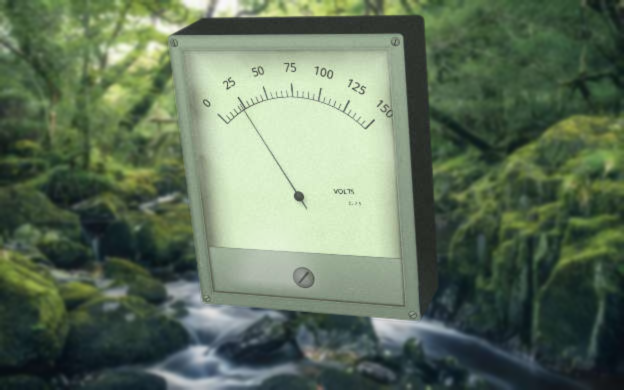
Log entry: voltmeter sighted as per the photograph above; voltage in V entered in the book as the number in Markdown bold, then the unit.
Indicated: **25** V
